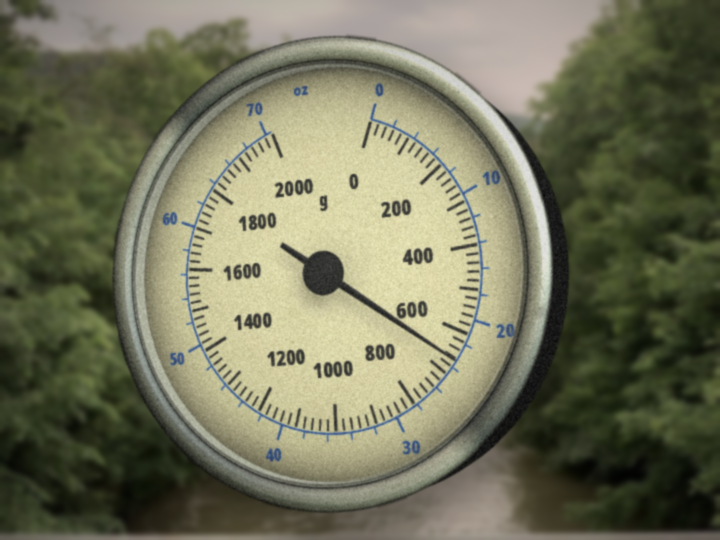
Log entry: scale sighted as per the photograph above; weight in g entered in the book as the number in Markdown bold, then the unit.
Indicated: **660** g
